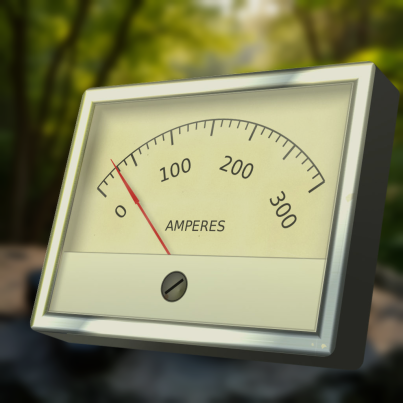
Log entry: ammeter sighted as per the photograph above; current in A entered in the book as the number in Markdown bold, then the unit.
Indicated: **30** A
